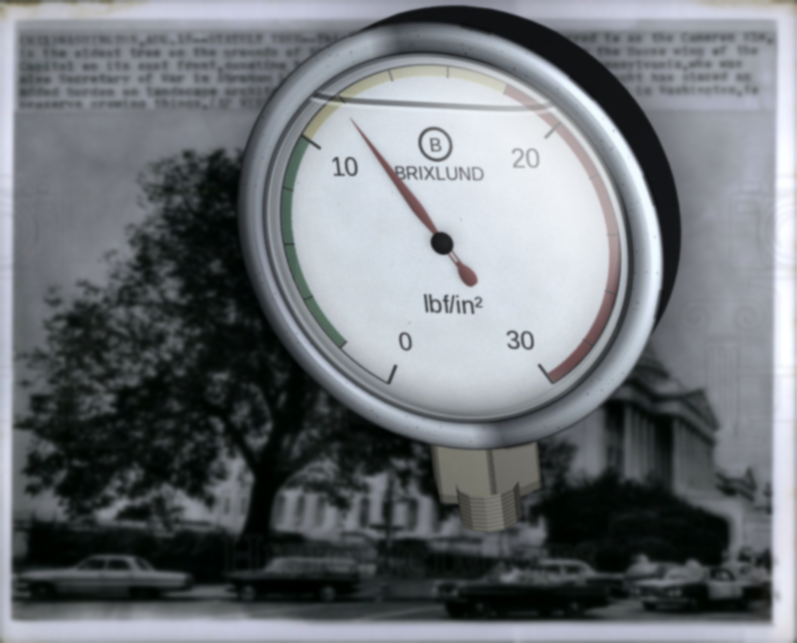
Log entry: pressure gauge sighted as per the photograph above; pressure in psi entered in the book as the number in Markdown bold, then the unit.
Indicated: **12** psi
